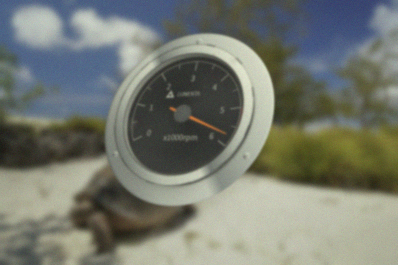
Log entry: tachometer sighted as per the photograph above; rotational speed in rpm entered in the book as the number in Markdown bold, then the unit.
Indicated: **5750** rpm
